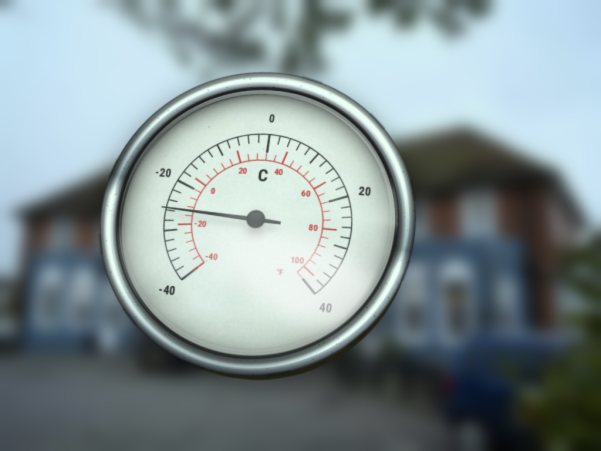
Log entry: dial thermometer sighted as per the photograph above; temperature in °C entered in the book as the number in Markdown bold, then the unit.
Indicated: **-26** °C
